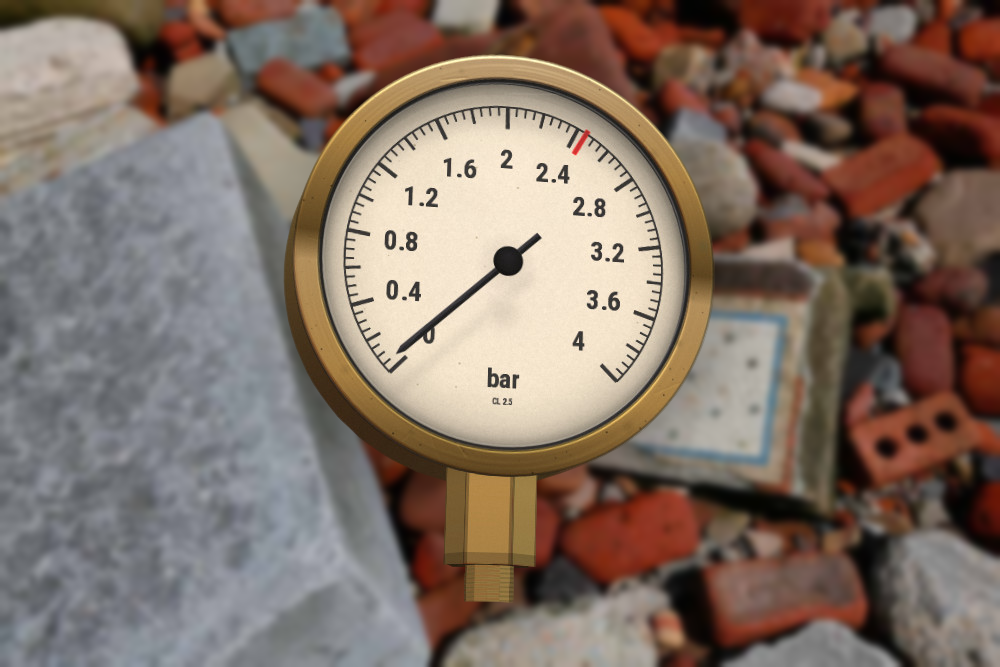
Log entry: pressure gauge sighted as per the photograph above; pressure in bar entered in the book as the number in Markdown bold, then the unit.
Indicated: **0.05** bar
